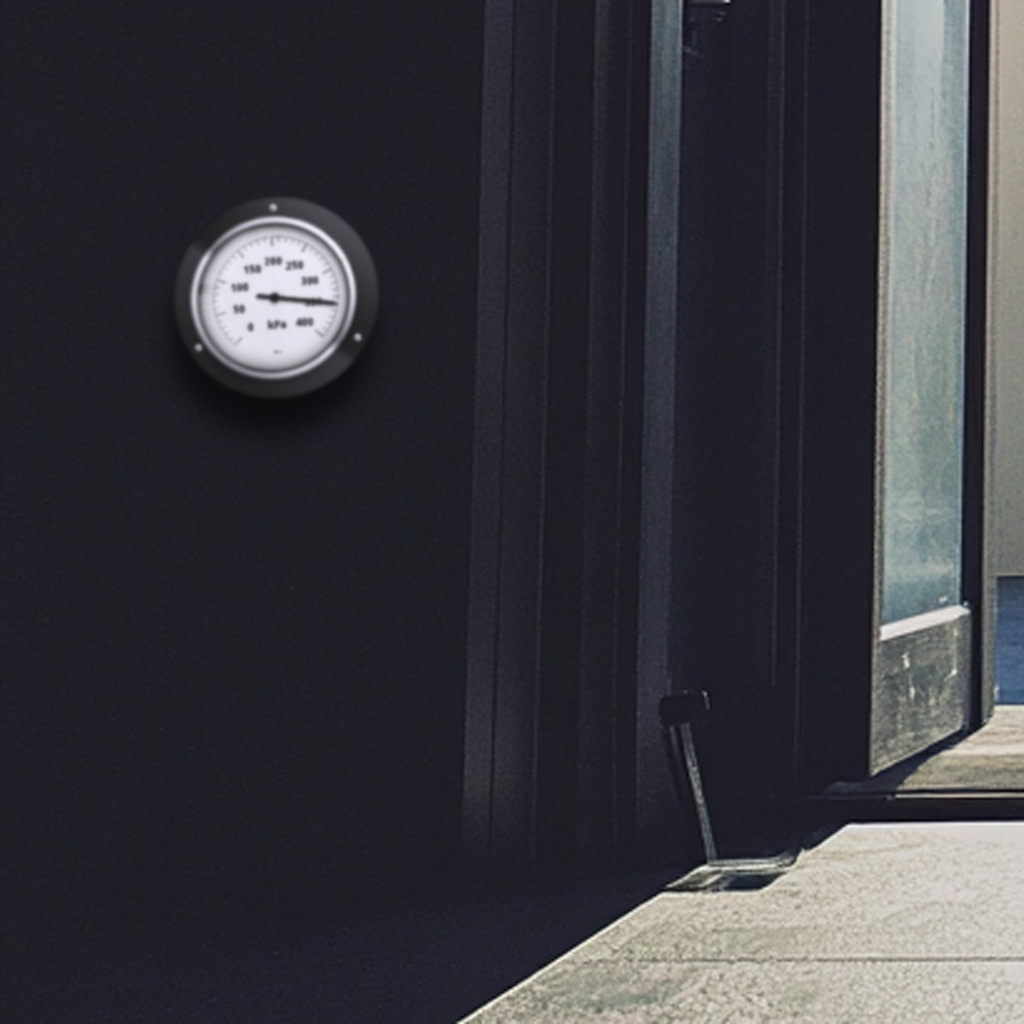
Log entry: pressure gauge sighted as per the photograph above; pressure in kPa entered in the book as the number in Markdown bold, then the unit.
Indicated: **350** kPa
